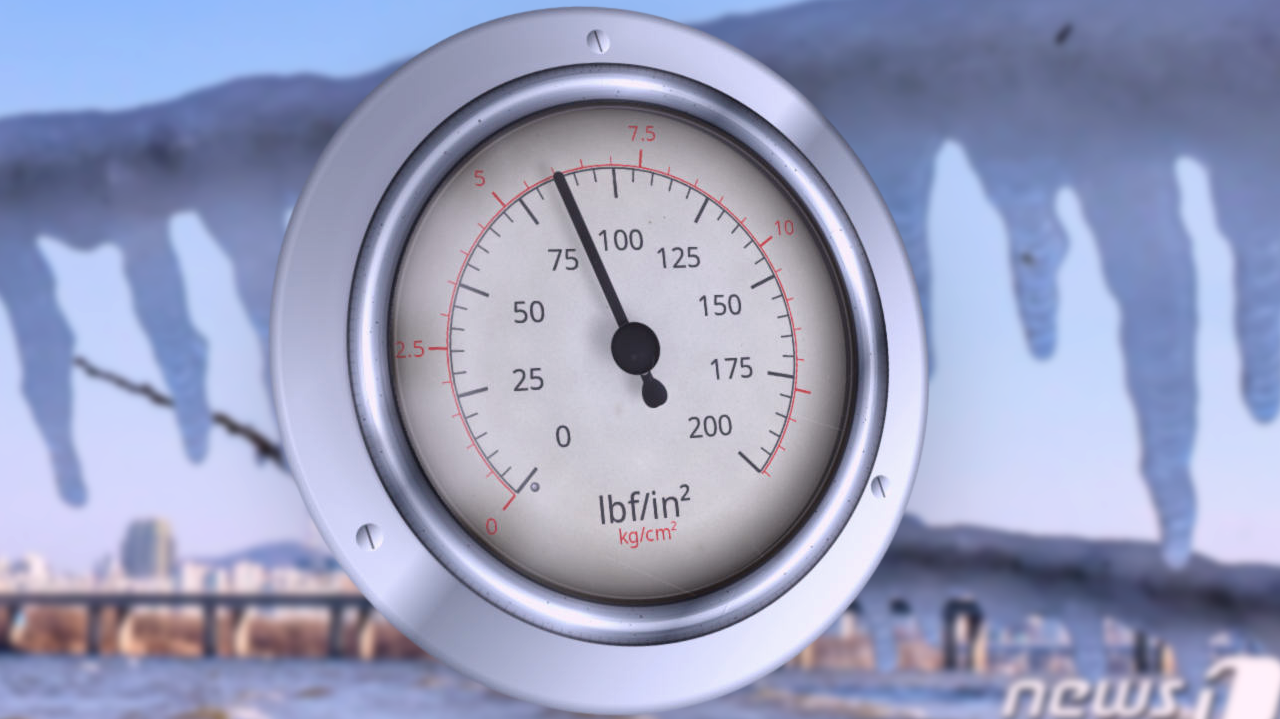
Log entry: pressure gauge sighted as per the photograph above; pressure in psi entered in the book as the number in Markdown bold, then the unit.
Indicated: **85** psi
